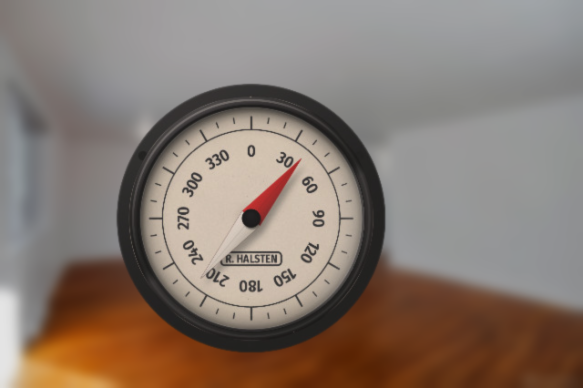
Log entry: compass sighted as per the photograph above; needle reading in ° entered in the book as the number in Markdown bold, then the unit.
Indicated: **40** °
